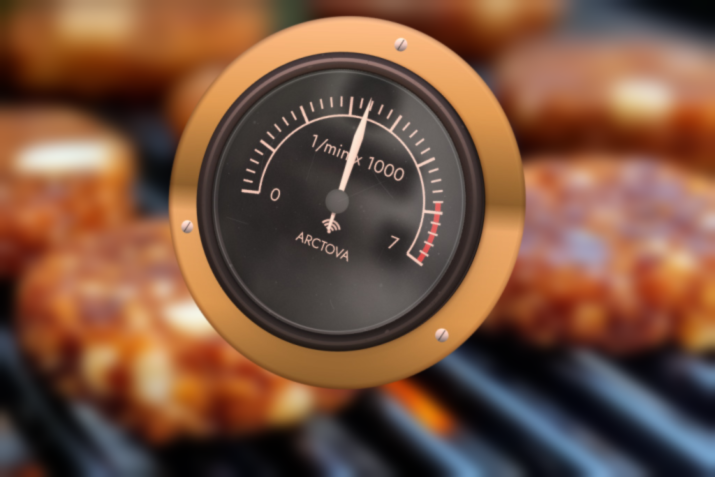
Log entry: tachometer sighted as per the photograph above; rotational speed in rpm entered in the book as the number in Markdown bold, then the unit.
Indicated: **3400** rpm
